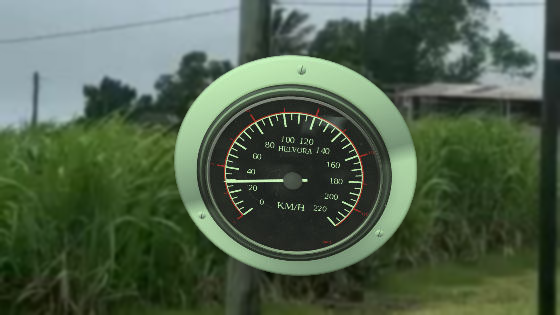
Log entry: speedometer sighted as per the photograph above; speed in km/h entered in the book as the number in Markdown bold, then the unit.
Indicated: **30** km/h
